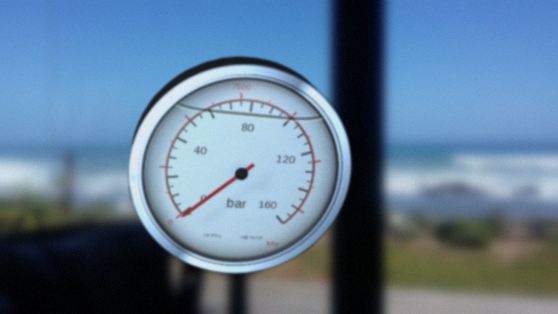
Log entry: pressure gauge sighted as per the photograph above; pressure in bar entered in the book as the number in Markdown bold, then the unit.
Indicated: **0** bar
